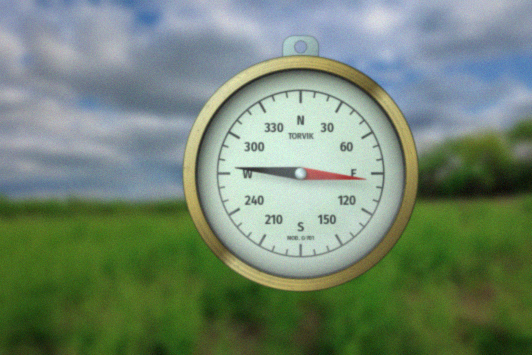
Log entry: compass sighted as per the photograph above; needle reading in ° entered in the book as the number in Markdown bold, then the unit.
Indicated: **95** °
